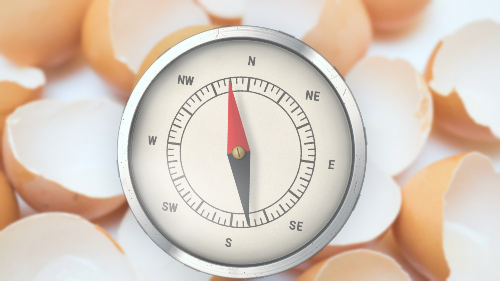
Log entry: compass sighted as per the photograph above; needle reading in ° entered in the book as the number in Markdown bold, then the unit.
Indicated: **345** °
